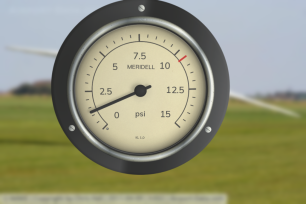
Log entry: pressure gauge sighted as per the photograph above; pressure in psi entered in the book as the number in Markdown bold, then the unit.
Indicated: **1.25** psi
